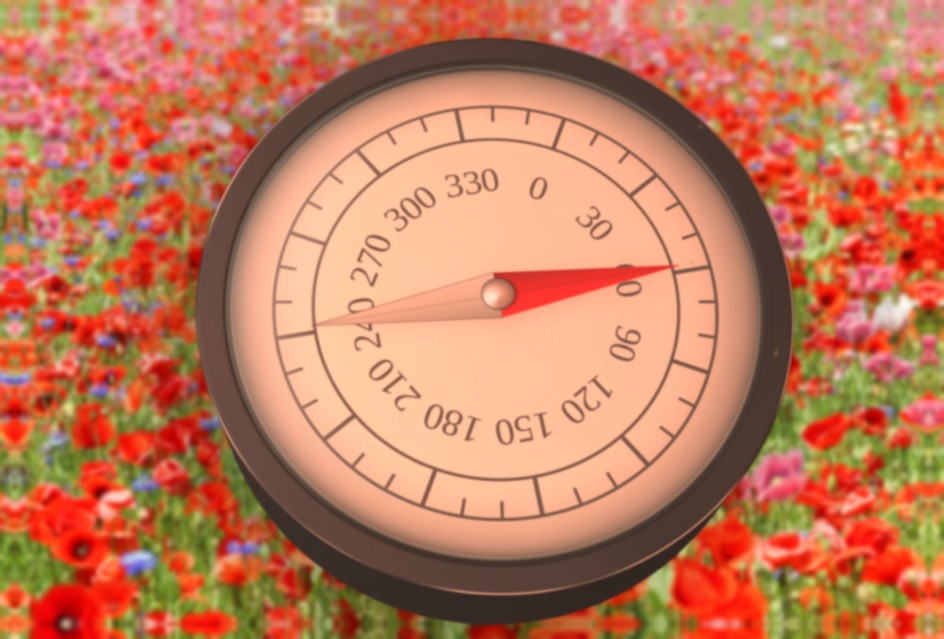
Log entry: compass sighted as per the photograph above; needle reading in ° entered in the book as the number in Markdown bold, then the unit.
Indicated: **60** °
